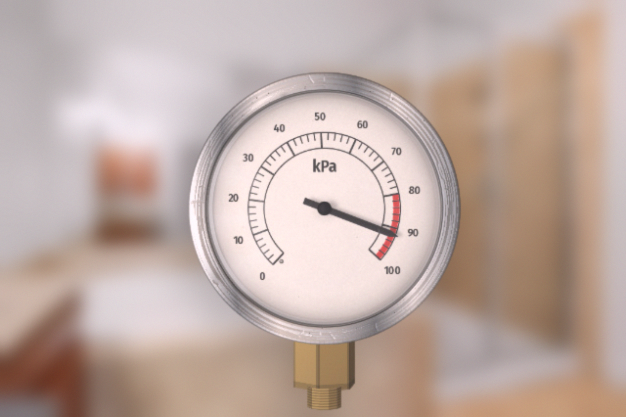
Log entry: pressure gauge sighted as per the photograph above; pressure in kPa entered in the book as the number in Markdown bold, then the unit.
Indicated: **92** kPa
